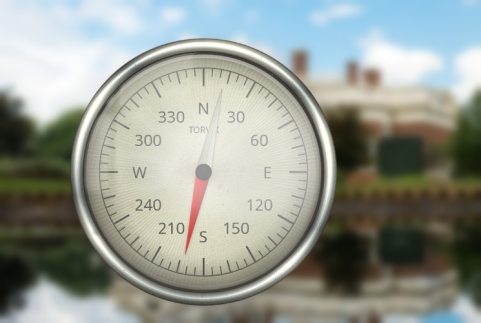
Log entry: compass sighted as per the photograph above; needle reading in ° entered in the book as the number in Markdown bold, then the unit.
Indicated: **192.5** °
